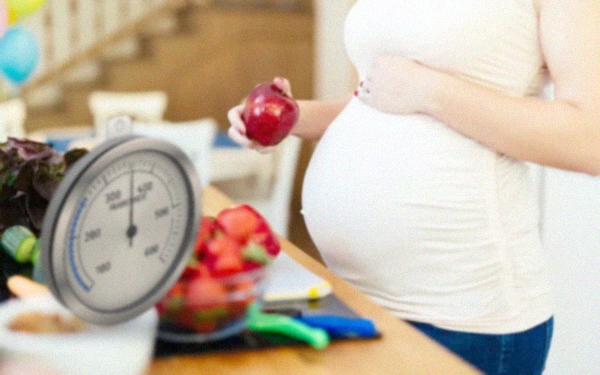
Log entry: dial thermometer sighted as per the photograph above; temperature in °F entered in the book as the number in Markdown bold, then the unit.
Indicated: **350** °F
